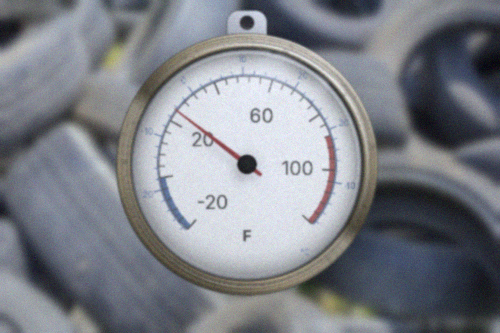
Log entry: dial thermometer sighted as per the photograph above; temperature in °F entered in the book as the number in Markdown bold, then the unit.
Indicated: **24** °F
